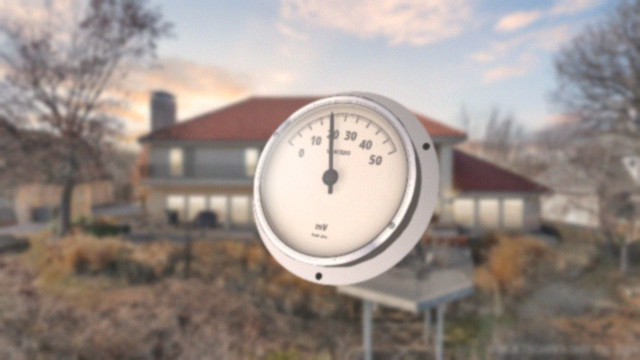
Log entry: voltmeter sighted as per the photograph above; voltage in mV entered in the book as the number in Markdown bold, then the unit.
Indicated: **20** mV
